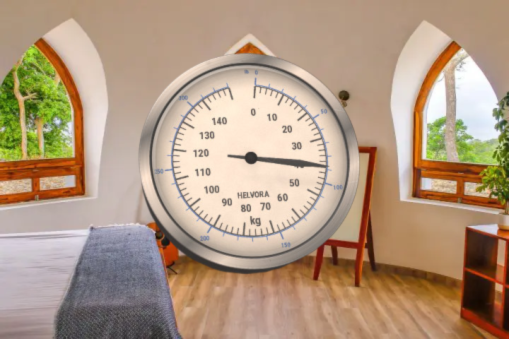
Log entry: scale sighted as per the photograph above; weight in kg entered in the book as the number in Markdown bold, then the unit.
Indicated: **40** kg
